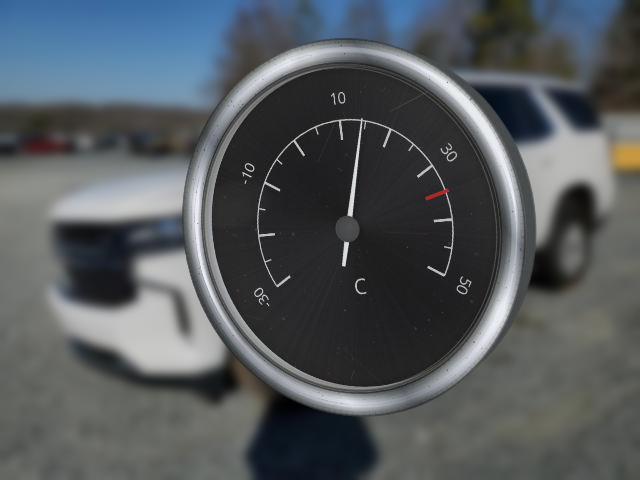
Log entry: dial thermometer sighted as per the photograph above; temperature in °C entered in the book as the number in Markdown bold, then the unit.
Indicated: **15** °C
